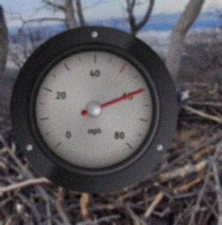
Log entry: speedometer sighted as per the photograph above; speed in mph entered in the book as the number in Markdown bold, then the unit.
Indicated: **60** mph
